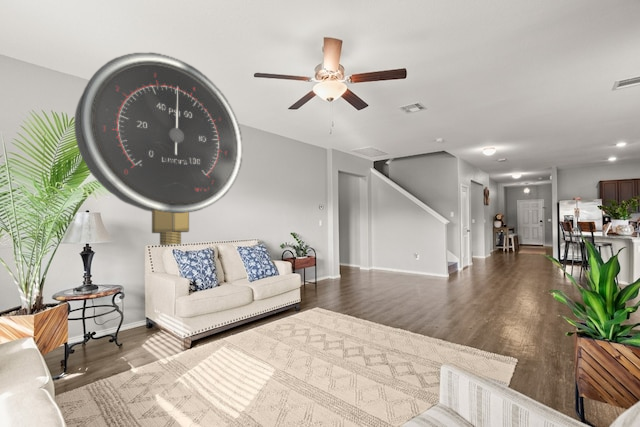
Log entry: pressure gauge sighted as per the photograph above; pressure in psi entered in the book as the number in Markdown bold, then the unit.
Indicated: **50** psi
